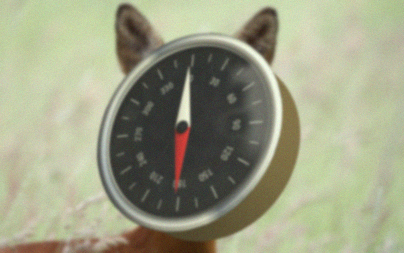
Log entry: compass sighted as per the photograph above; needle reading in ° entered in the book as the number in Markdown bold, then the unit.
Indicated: **180** °
